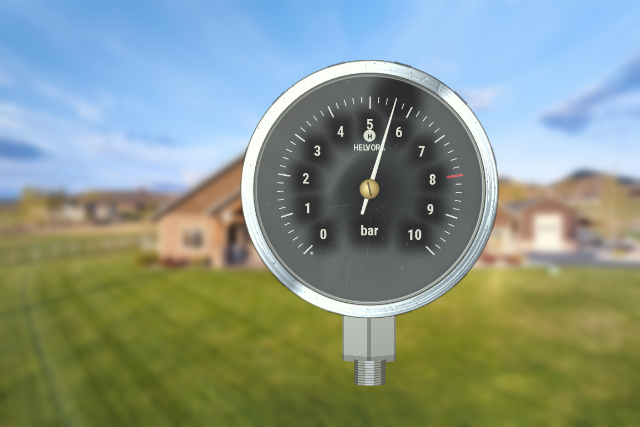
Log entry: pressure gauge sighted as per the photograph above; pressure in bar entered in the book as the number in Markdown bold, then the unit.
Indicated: **5.6** bar
